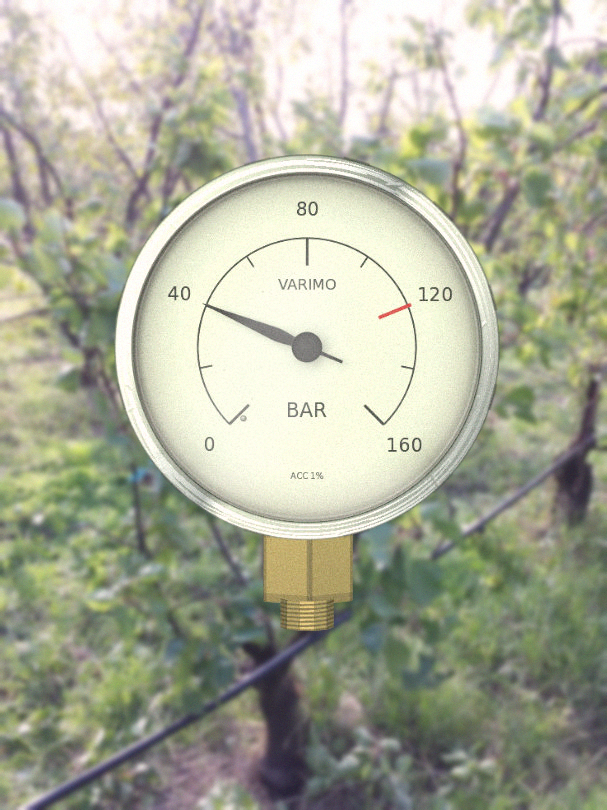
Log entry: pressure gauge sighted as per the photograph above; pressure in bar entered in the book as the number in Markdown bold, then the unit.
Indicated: **40** bar
